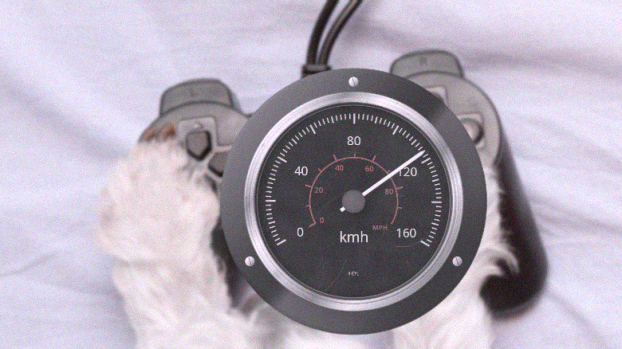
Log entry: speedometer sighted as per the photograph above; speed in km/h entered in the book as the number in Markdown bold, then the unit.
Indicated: **116** km/h
